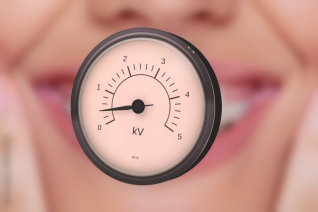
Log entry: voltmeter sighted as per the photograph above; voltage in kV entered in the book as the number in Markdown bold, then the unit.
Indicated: **0.4** kV
